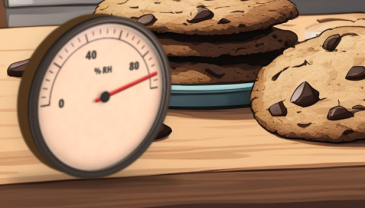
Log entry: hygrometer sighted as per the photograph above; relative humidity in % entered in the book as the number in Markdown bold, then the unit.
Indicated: **92** %
